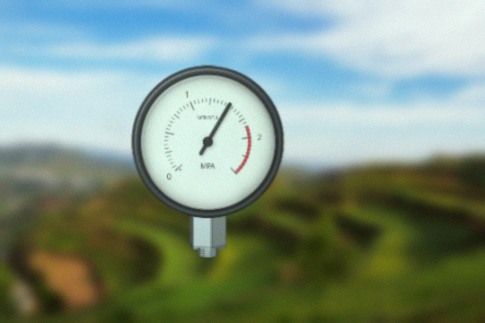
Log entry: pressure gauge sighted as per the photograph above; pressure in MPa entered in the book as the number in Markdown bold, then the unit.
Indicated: **1.5** MPa
